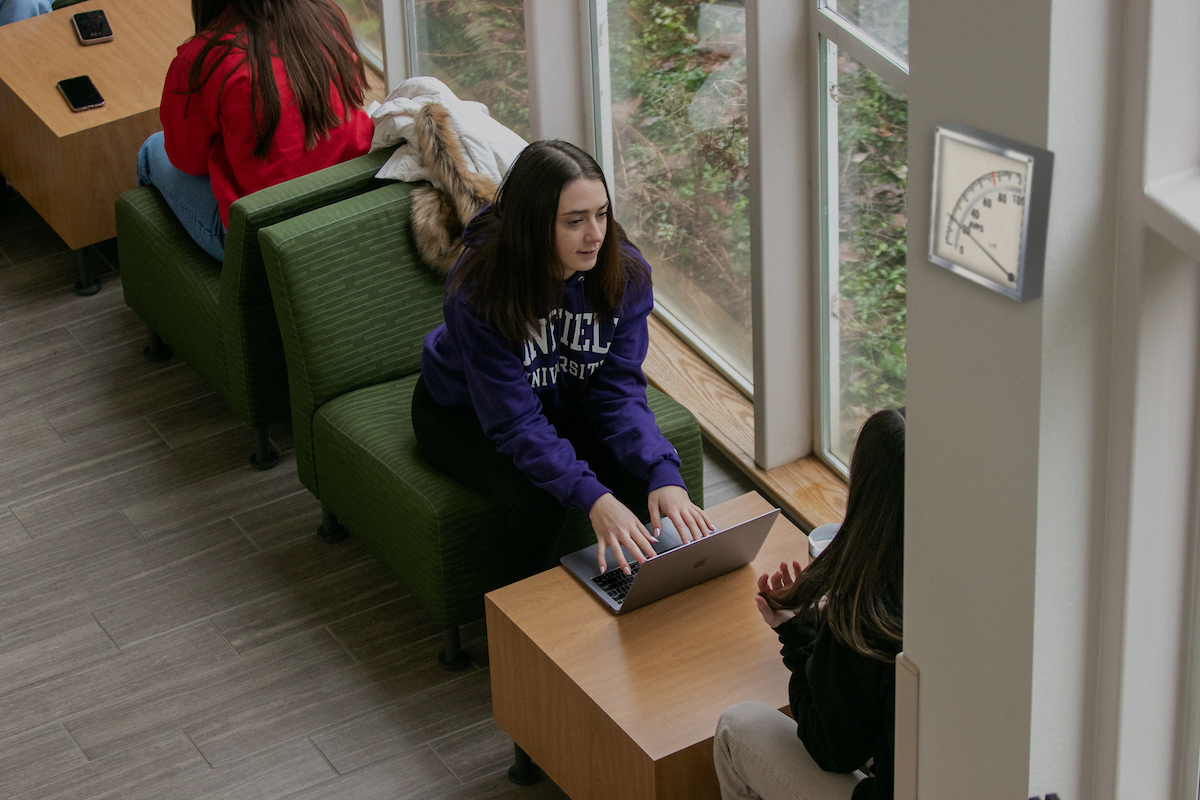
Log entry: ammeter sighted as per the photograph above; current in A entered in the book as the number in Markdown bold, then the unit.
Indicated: **20** A
